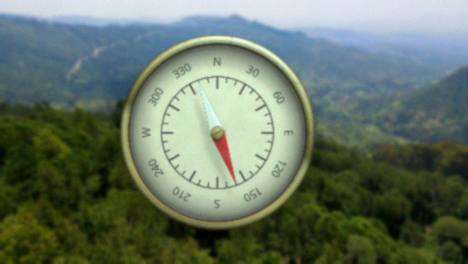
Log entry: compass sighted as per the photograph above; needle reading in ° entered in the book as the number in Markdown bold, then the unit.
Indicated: **160** °
